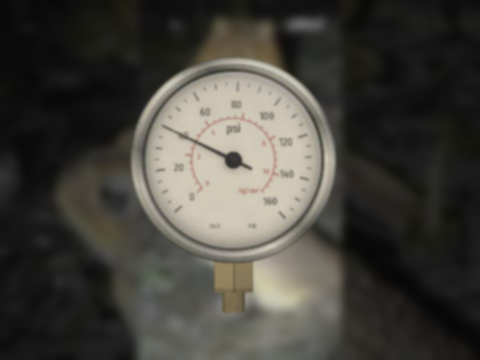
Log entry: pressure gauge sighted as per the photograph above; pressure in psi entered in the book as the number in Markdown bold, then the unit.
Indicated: **40** psi
